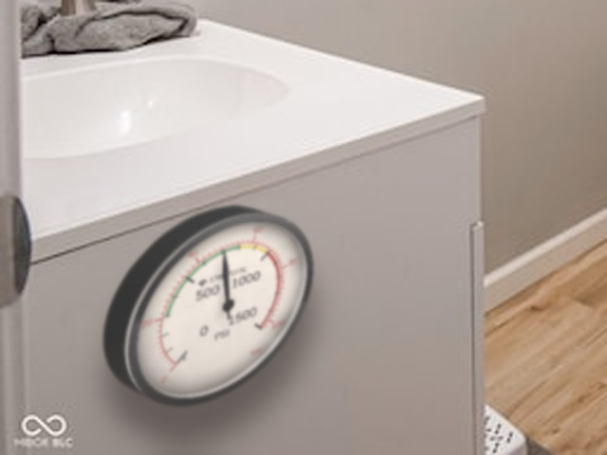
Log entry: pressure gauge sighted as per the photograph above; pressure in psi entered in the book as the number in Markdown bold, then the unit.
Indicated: **700** psi
